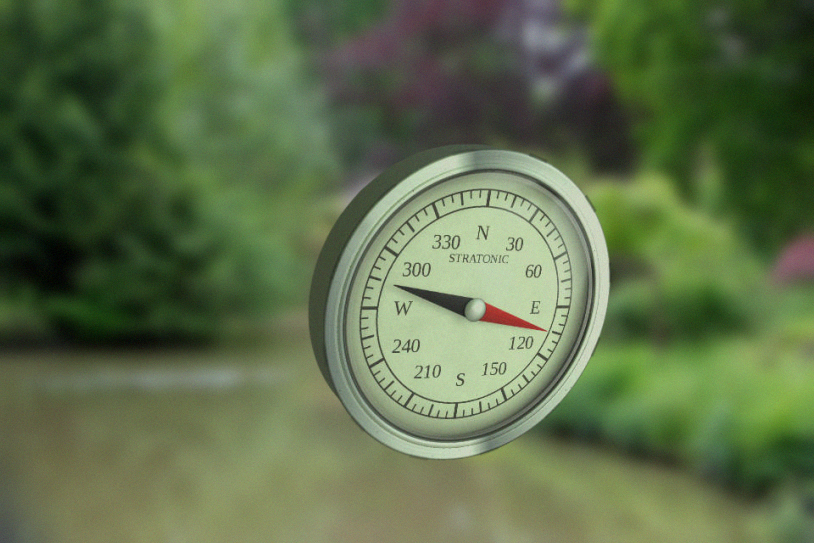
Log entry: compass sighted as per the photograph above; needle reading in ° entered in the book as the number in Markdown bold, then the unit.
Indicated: **105** °
